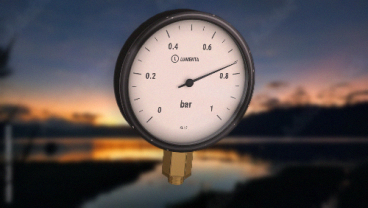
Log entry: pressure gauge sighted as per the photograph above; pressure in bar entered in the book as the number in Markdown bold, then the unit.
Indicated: **0.75** bar
